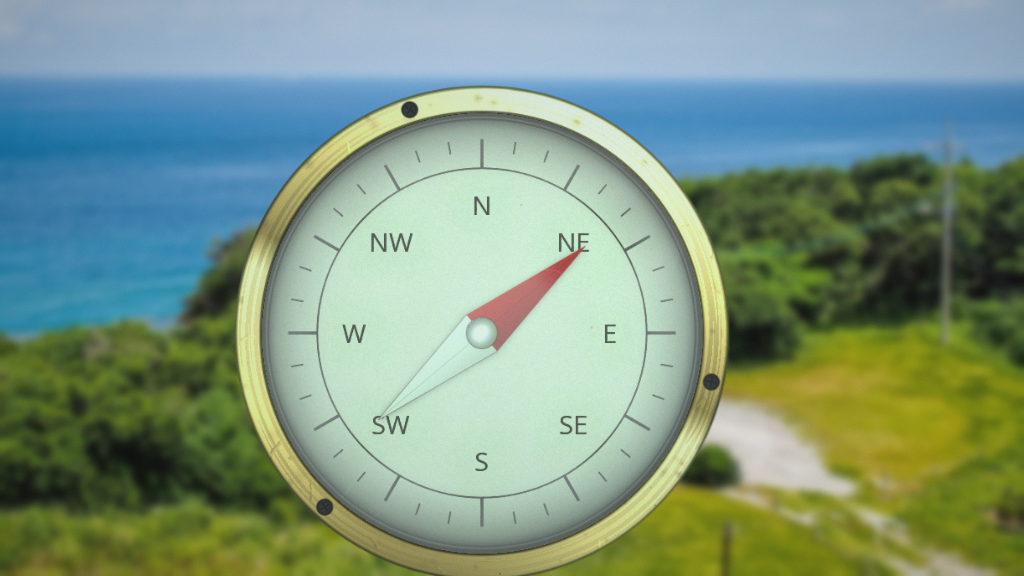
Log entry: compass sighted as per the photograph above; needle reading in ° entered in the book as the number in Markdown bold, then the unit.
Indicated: **50** °
